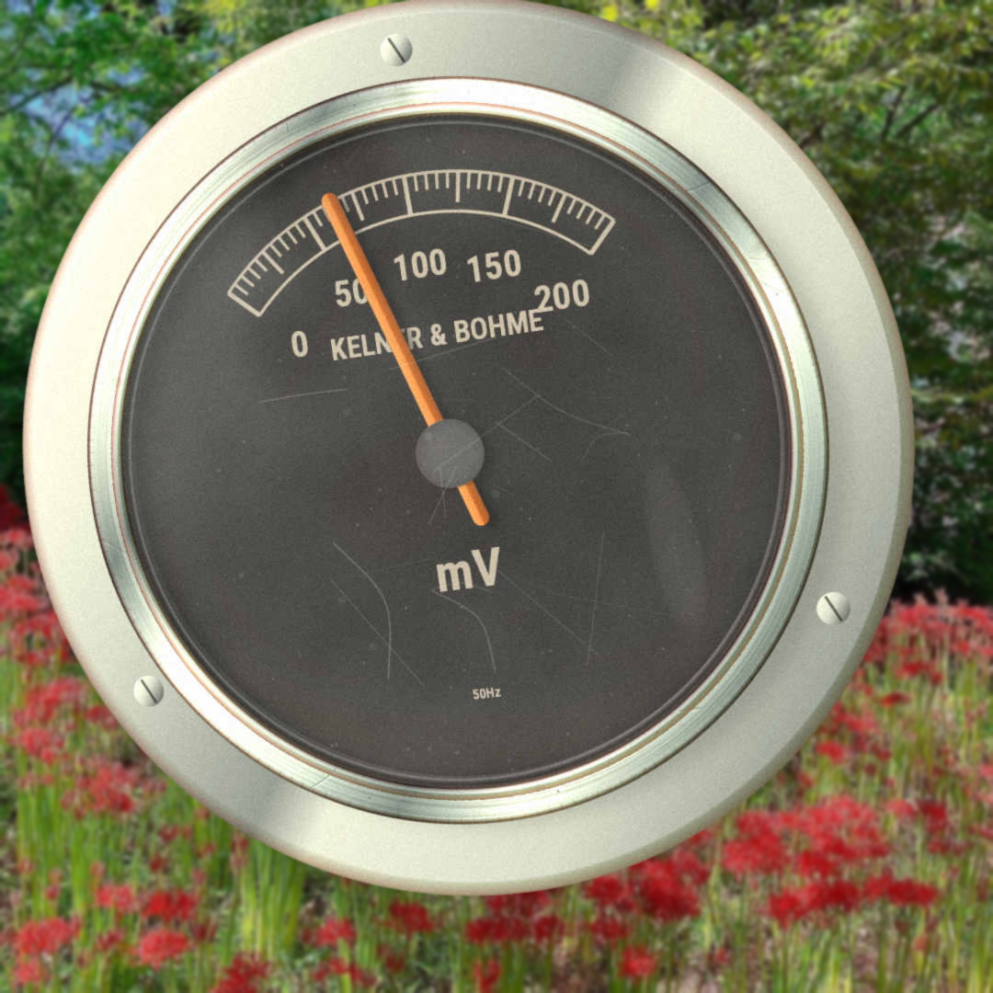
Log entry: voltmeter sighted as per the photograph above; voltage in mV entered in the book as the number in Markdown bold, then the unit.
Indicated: **65** mV
